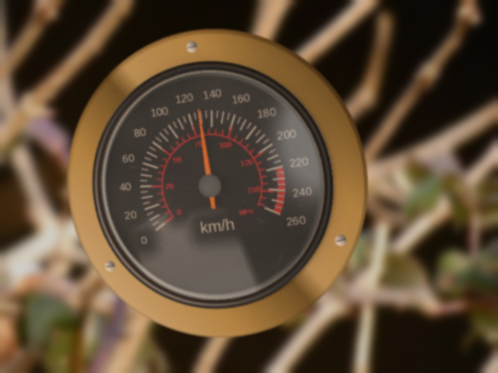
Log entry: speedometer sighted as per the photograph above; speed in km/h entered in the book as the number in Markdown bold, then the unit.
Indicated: **130** km/h
